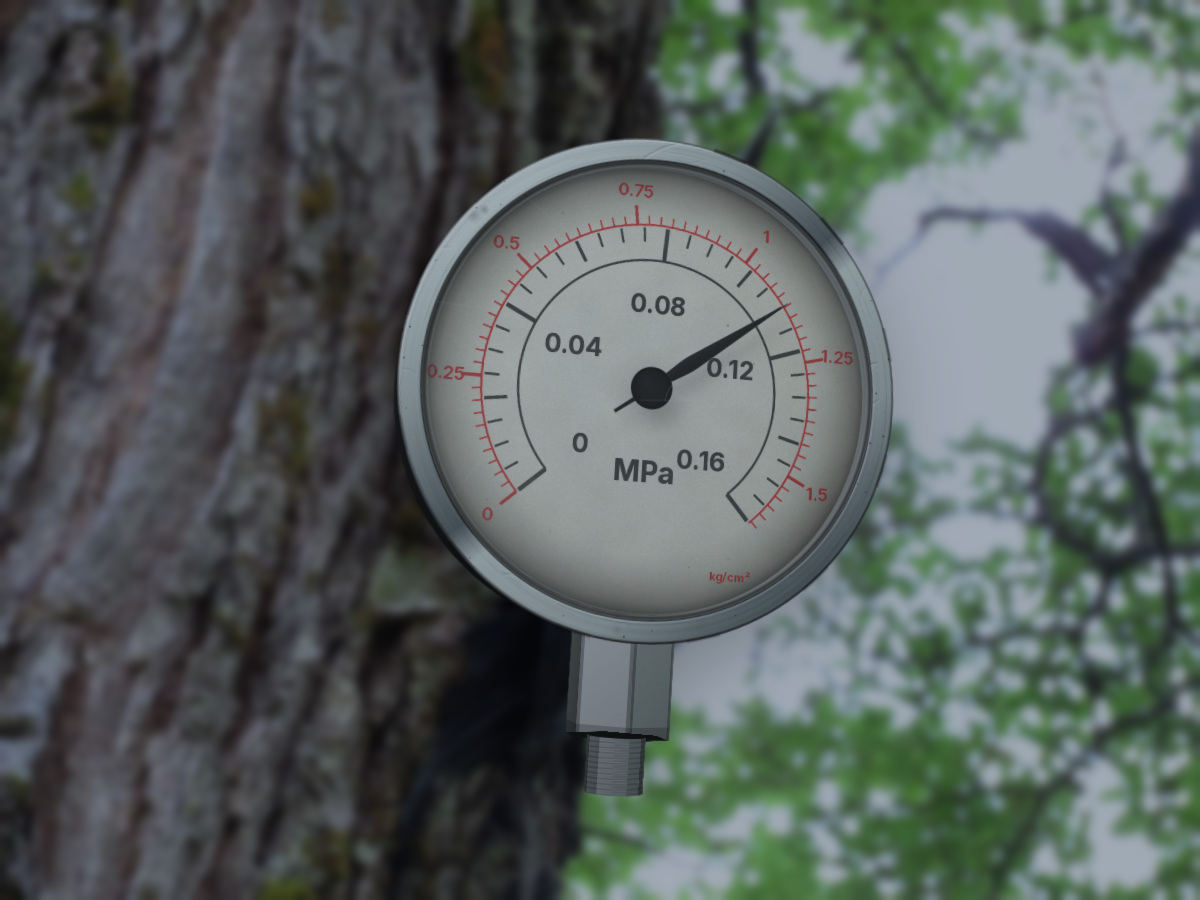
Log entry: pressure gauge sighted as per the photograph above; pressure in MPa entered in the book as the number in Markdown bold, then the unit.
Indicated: **0.11** MPa
